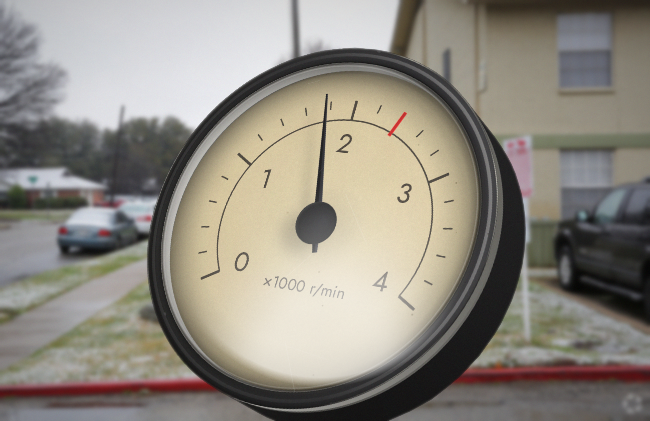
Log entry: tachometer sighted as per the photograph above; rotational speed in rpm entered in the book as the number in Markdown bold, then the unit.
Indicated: **1800** rpm
